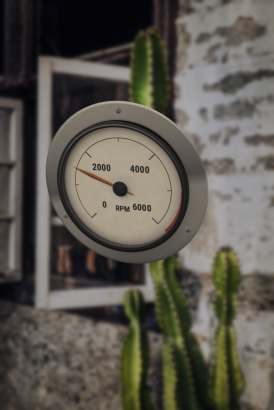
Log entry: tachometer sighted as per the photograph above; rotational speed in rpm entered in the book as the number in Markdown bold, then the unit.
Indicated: **1500** rpm
